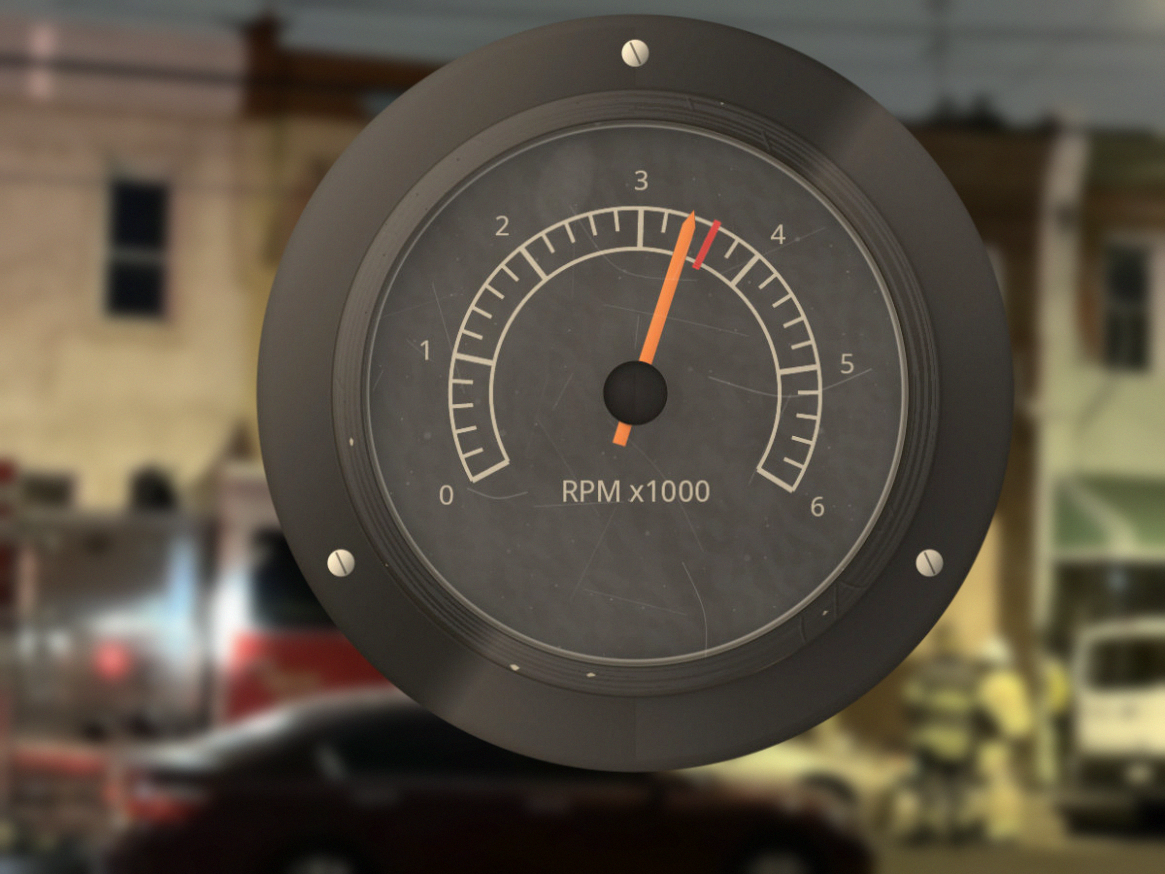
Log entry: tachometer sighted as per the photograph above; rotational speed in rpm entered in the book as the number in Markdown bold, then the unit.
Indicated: **3400** rpm
